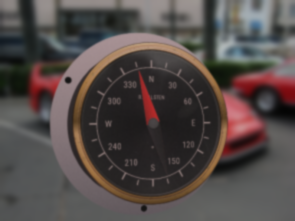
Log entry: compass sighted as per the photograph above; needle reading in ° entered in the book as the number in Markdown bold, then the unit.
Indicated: **345** °
